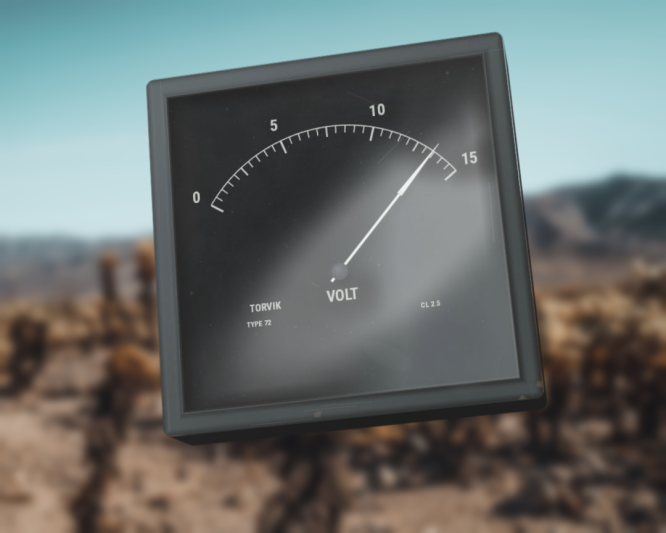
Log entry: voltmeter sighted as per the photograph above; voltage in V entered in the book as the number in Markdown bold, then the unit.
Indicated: **13.5** V
